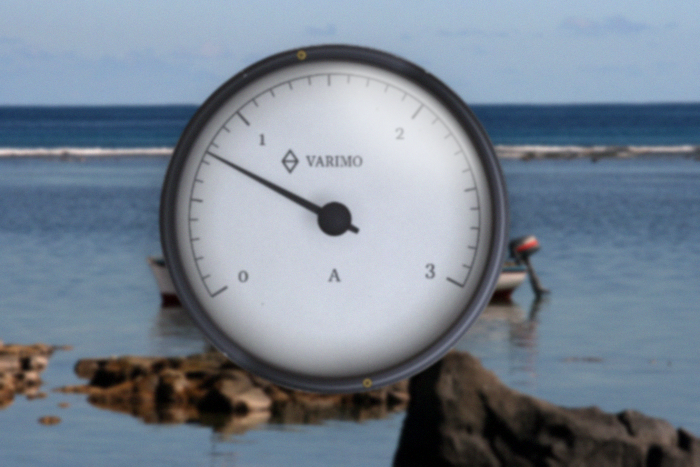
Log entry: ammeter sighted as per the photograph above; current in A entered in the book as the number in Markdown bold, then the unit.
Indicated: **0.75** A
